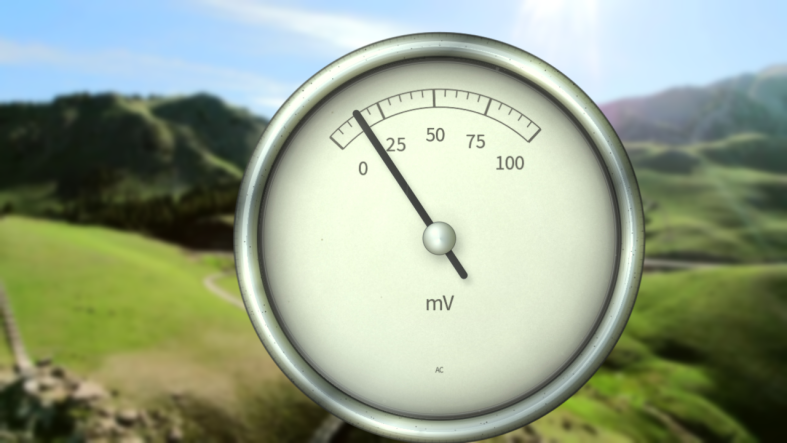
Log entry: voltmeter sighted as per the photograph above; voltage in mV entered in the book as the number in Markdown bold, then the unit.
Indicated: **15** mV
